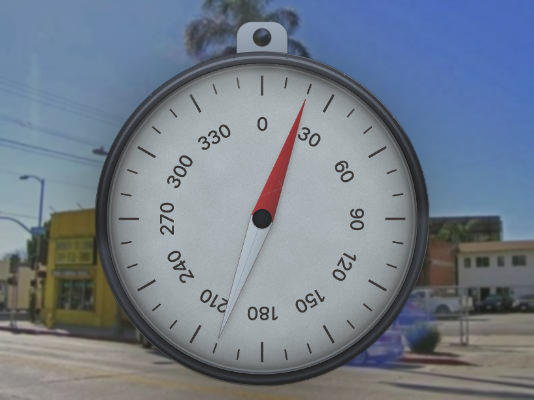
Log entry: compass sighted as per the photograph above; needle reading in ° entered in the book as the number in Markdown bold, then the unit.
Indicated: **20** °
